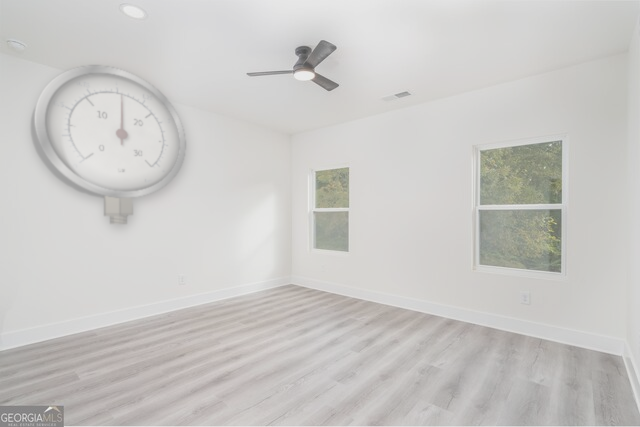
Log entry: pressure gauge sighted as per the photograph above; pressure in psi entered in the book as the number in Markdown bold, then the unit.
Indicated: **15** psi
